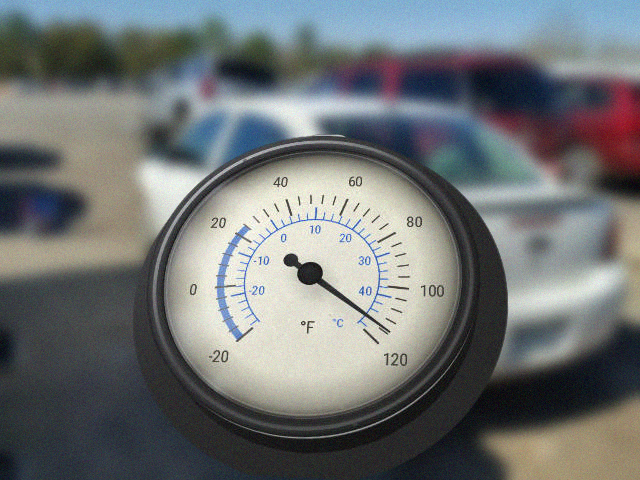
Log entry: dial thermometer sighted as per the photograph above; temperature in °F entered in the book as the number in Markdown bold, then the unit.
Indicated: **116** °F
